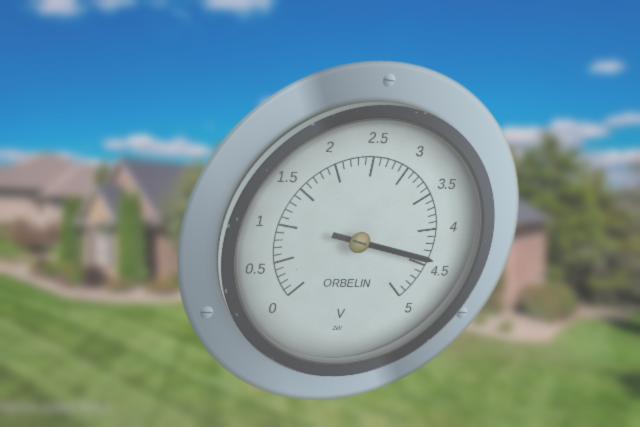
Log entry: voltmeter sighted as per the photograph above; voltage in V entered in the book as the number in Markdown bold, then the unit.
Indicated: **4.4** V
